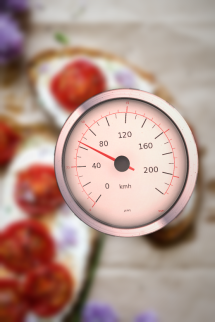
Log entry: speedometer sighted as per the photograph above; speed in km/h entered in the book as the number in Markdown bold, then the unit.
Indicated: **65** km/h
